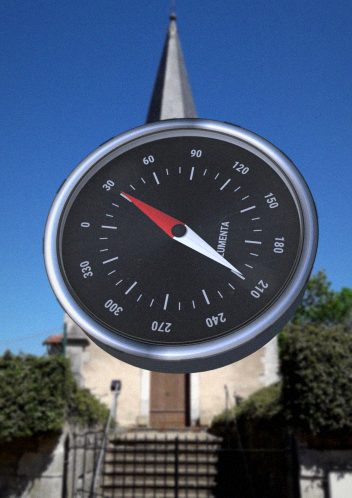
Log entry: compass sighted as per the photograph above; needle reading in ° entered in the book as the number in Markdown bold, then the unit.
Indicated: **30** °
